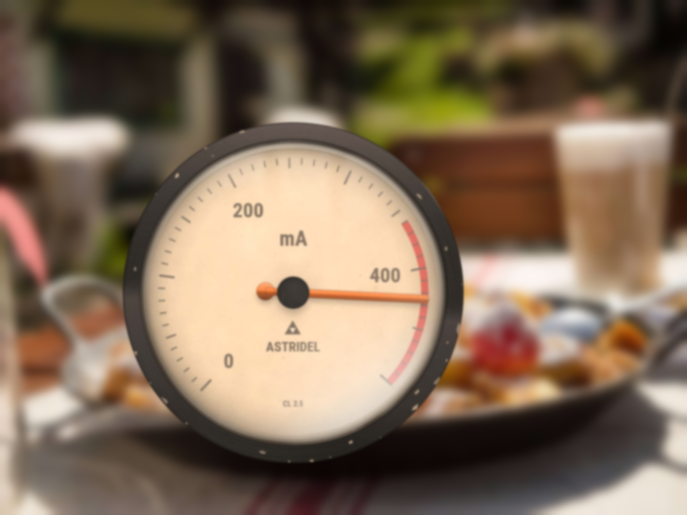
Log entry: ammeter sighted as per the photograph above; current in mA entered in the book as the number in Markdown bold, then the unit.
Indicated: **425** mA
